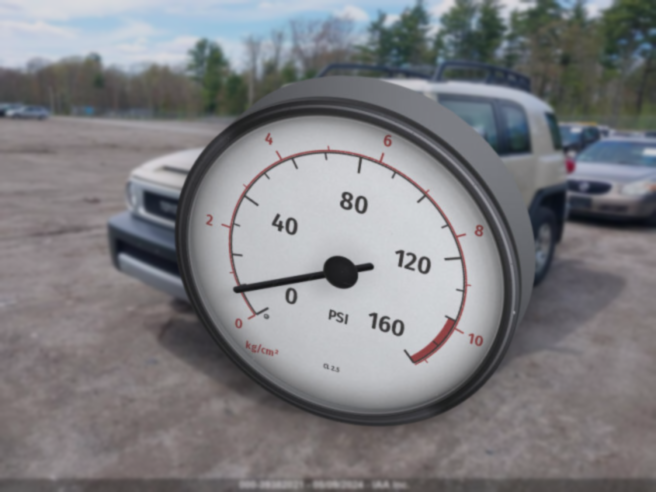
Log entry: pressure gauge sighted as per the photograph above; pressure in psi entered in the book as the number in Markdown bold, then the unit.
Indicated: **10** psi
